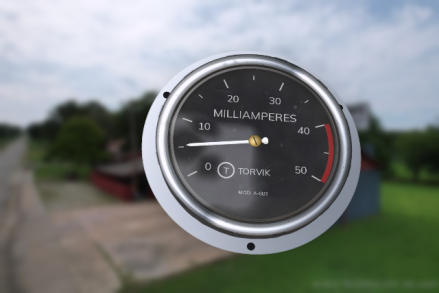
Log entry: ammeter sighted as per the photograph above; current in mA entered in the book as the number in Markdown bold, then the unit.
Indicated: **5** mA
